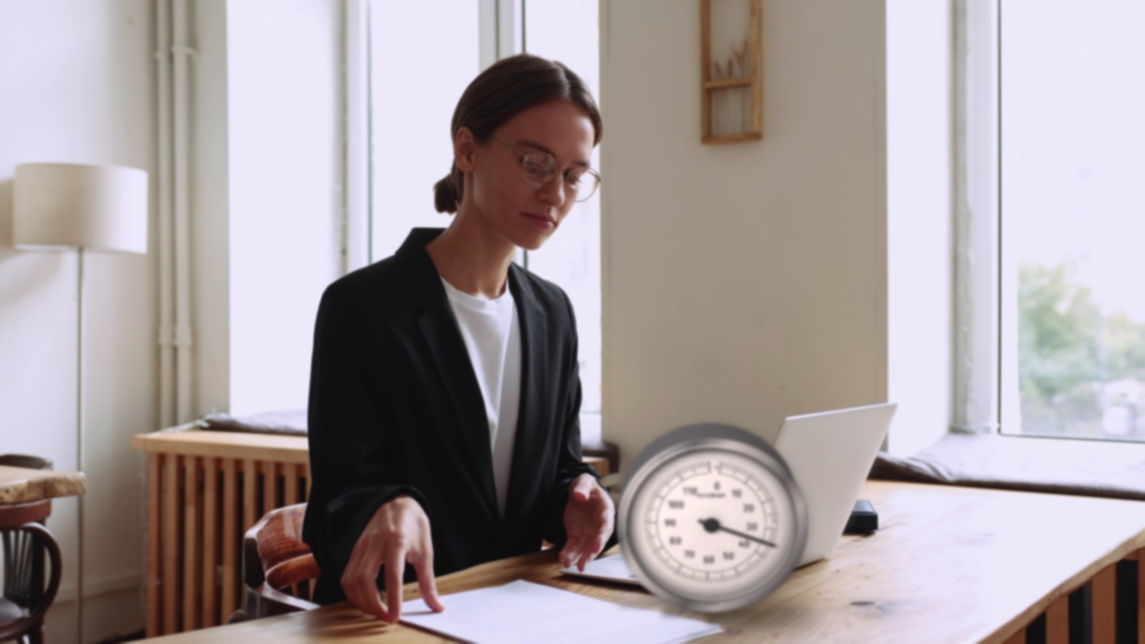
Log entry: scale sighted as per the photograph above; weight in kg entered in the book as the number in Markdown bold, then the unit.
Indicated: **35** kg
